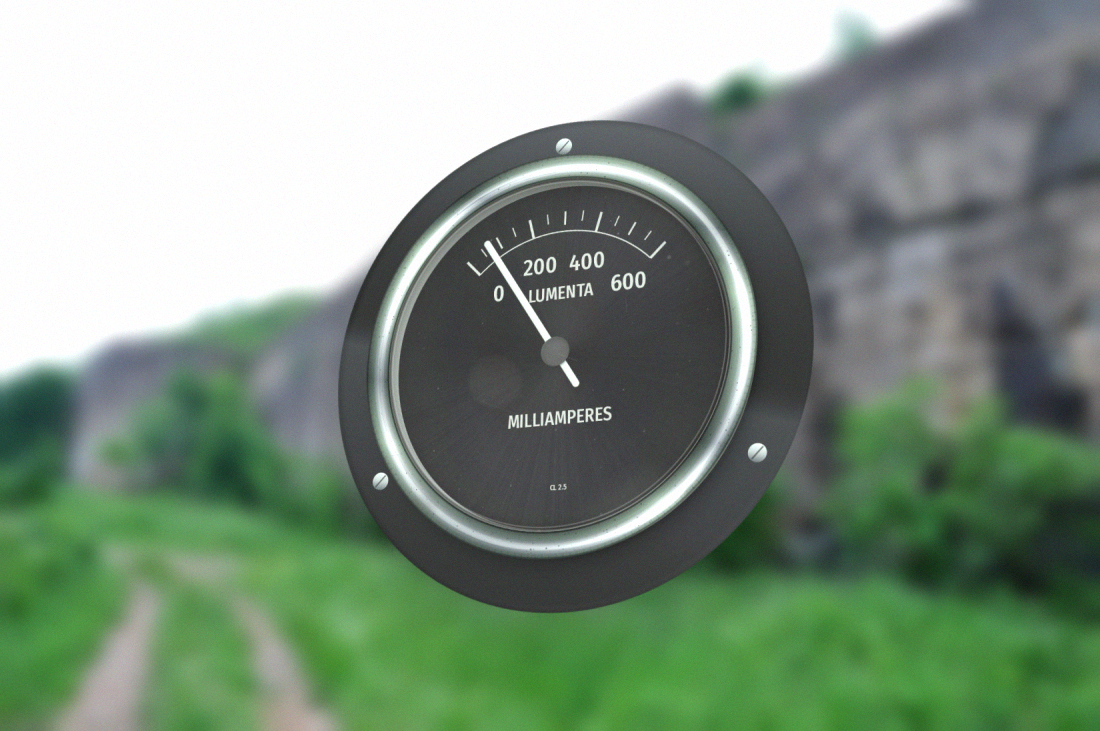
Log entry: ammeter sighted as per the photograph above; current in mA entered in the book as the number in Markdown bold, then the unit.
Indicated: **75** mA
